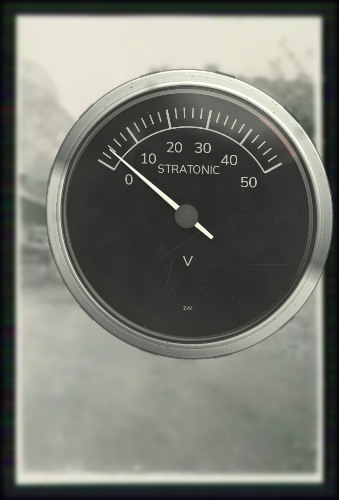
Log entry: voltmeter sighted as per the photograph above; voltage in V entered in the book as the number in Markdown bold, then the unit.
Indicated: **4** V
